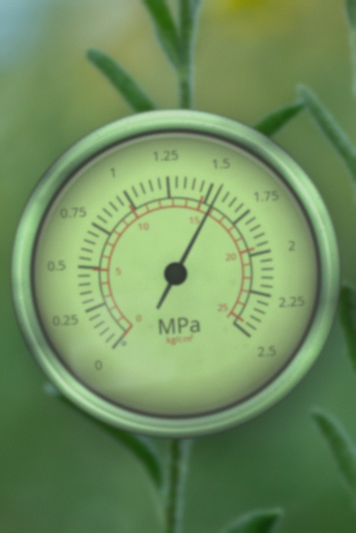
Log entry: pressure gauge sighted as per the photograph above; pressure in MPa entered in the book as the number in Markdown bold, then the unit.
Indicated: **1.55** MPa
